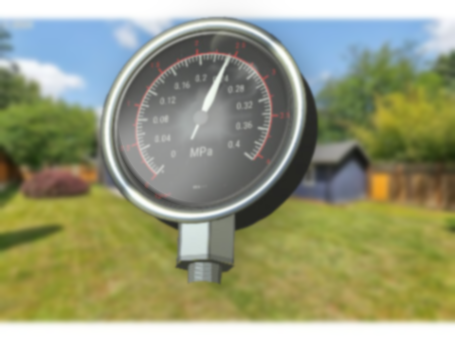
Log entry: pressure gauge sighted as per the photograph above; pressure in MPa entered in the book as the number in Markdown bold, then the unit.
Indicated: **0.24** MPa
